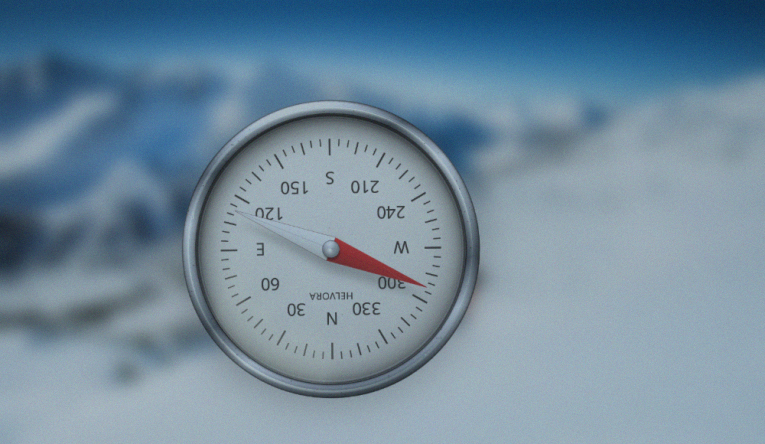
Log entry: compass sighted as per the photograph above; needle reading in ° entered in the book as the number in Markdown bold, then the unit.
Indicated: **292.5** °
